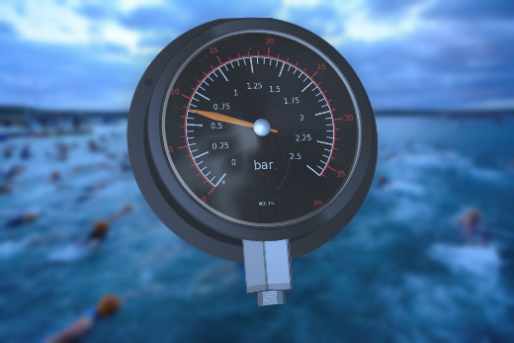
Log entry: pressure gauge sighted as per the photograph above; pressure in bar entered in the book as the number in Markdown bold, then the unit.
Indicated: **0.6** bar
